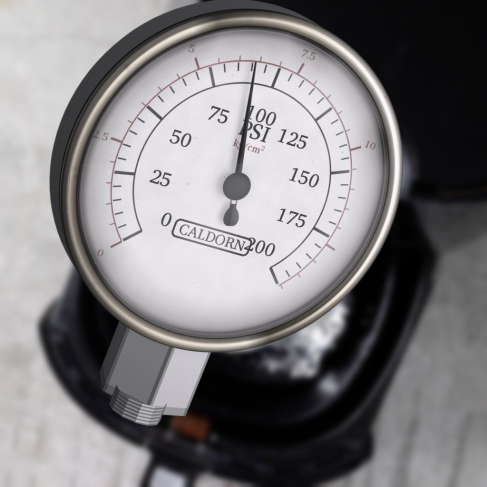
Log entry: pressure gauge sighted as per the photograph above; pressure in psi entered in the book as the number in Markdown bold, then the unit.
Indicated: **90** psi
